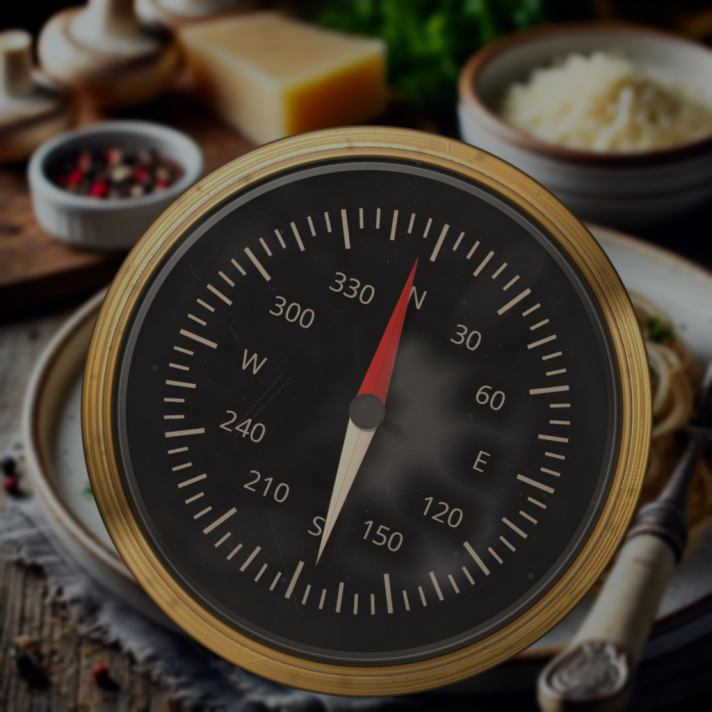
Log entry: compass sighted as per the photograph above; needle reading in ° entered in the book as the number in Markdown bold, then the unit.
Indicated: **355** °
